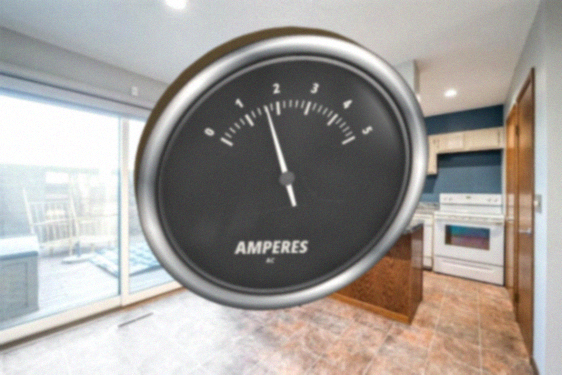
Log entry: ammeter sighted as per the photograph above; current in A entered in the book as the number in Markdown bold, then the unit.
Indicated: **1.6** A
